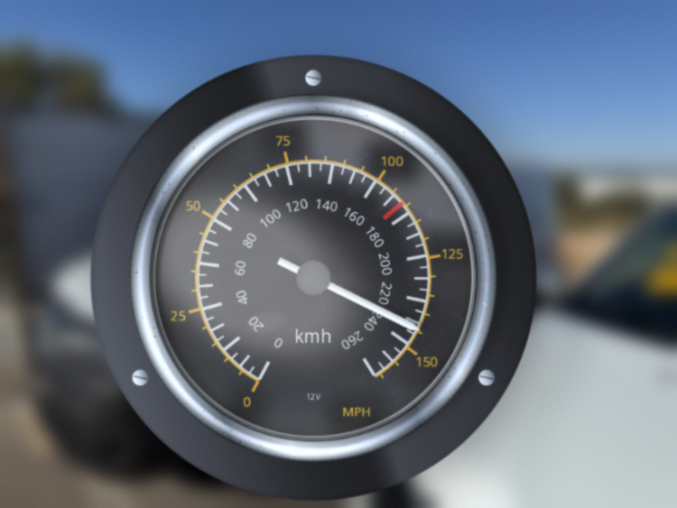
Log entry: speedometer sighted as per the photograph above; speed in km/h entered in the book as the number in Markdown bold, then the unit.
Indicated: **232.5** km/h
